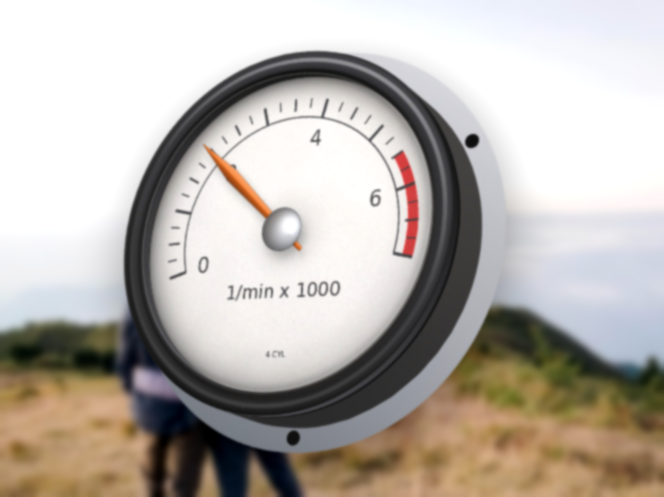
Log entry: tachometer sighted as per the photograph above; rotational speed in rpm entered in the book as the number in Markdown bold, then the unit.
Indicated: **2000** rpm
